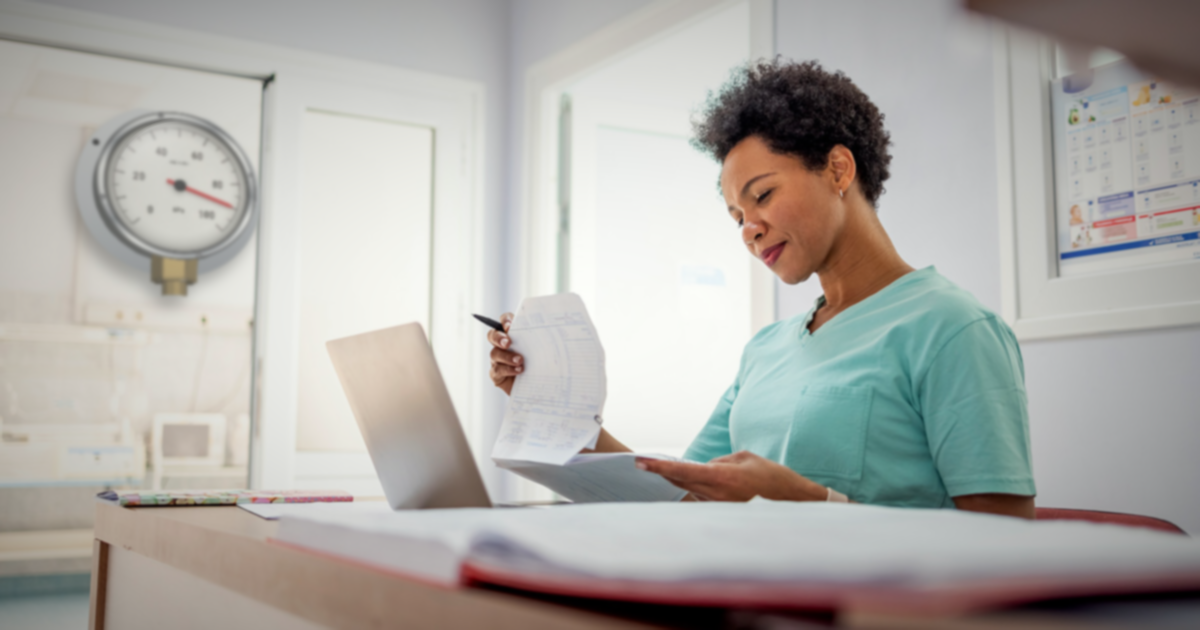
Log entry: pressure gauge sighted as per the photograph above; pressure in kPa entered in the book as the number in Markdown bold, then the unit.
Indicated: **90** kPa
